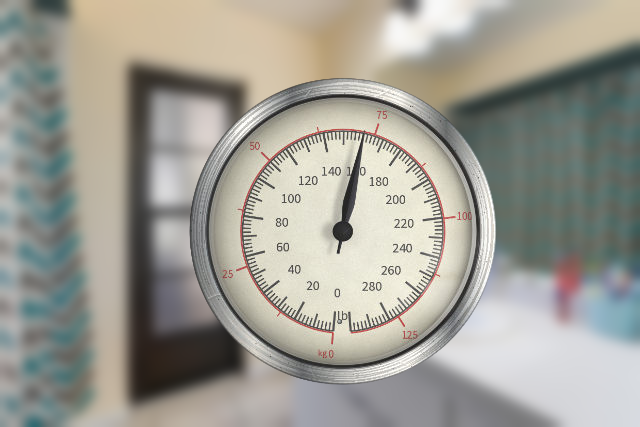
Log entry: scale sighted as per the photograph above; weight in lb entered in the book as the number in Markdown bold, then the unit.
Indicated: **160** lb
